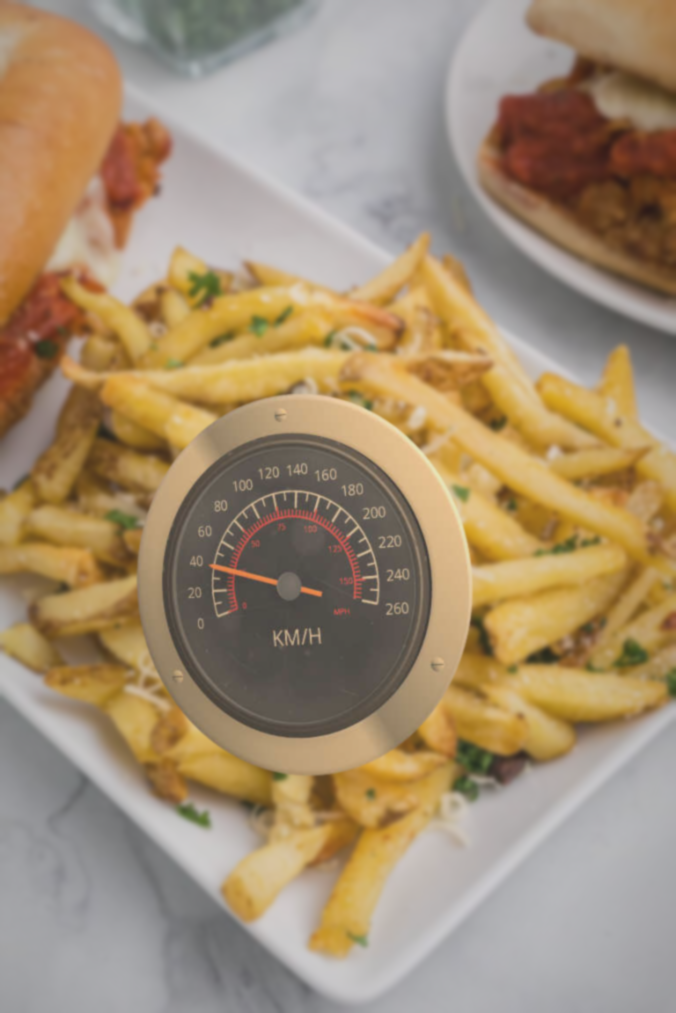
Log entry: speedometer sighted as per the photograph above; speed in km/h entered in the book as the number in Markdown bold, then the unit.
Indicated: **40** km/h
